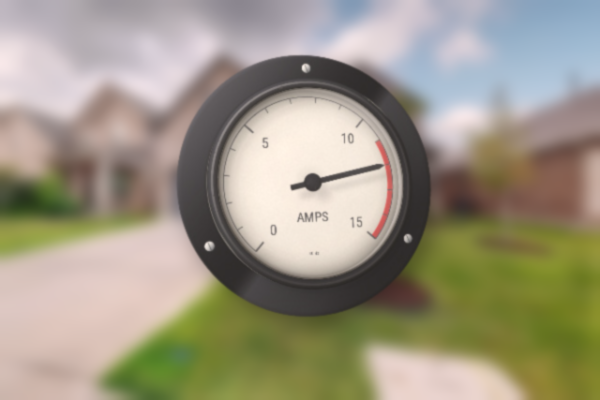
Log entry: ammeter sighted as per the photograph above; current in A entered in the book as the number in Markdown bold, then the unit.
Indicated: **12** A
